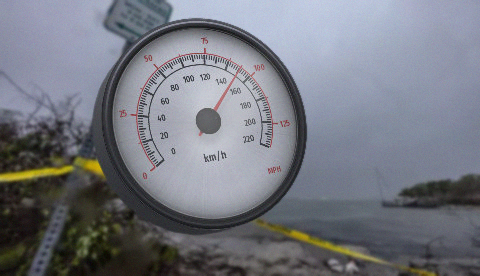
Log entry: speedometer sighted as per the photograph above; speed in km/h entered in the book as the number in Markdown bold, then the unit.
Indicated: **150** km/h
